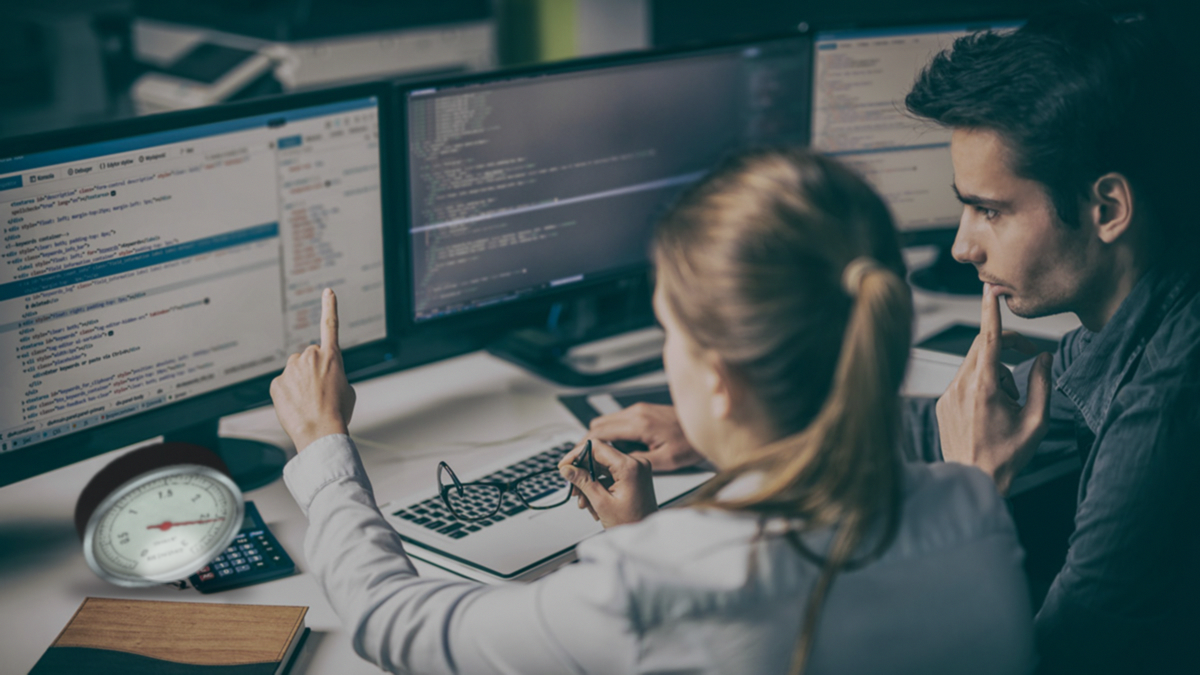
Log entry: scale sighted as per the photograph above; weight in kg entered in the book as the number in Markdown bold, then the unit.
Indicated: **2.5** kg
